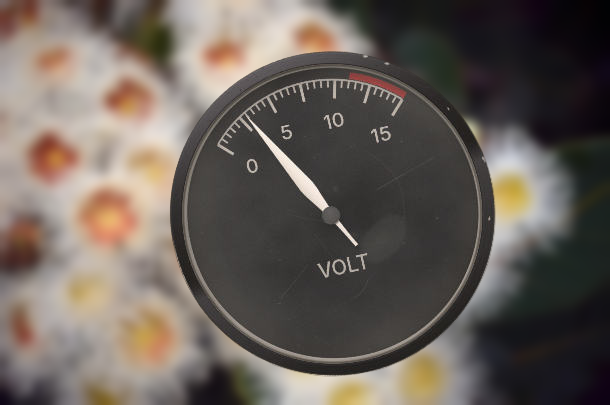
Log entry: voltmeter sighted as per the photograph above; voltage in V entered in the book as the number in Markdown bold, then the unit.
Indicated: **3** V
